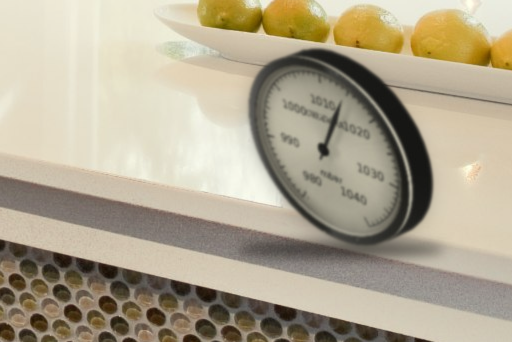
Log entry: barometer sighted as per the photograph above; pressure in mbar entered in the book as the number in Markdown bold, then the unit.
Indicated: **1015** mbar
